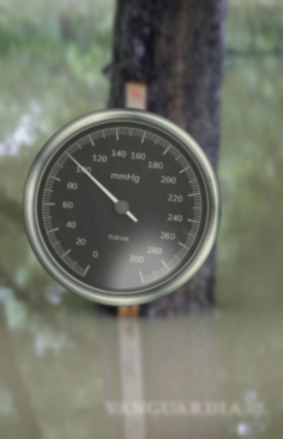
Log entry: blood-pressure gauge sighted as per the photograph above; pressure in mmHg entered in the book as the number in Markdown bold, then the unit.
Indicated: **100** mmHg
